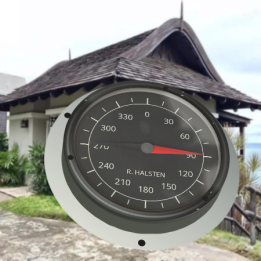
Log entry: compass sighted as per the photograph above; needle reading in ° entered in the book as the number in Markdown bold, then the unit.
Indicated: **90** °
